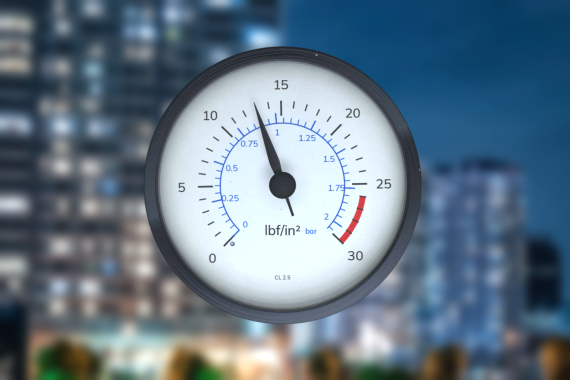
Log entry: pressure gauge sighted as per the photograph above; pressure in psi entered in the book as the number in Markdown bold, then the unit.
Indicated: **13** psi
